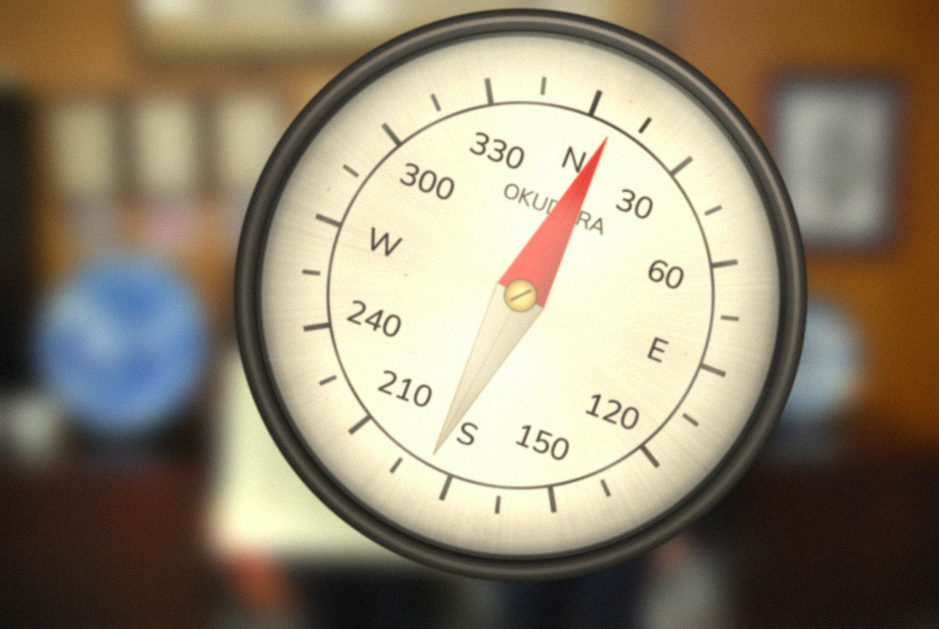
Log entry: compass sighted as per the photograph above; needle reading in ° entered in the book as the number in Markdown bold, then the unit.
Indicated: **7.5** °
